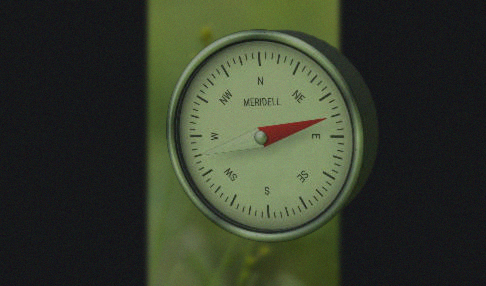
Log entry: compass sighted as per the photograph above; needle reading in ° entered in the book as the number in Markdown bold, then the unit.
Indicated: **75** °
